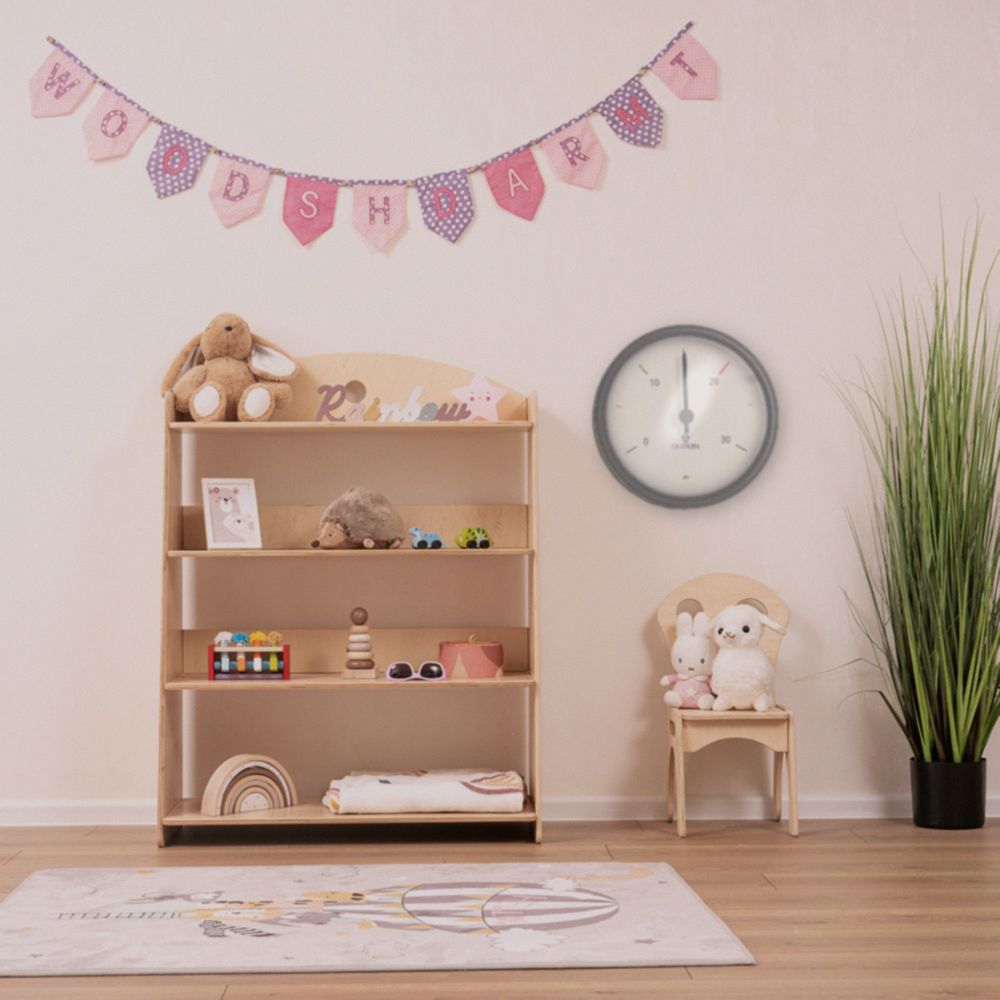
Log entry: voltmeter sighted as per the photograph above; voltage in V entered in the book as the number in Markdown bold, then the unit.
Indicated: **15** V
